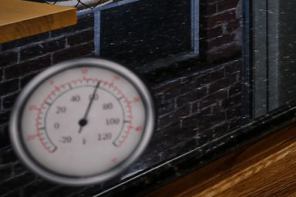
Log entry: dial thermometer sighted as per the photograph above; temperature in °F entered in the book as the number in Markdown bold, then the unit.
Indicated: **60** °F
